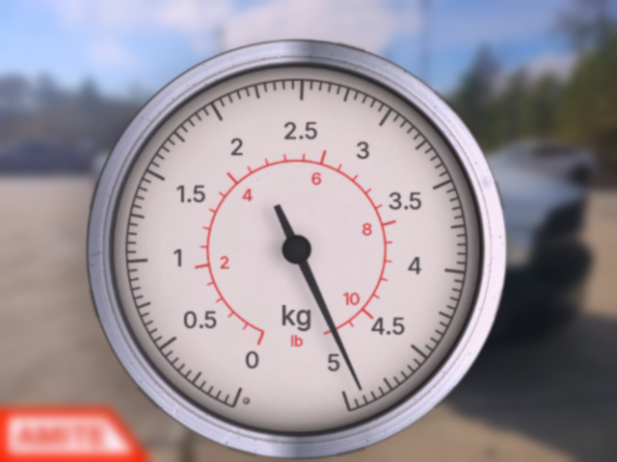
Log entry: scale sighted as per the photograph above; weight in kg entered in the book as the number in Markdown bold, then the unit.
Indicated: **4.9** kg
